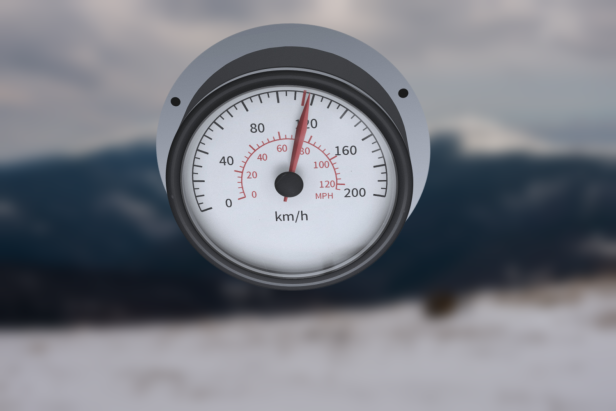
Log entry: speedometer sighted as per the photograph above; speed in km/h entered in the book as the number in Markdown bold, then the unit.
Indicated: **117.5** km/h
